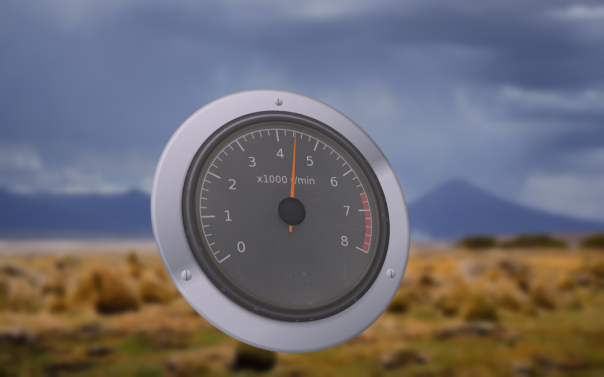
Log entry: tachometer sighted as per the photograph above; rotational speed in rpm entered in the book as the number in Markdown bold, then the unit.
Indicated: **4400** rpm
